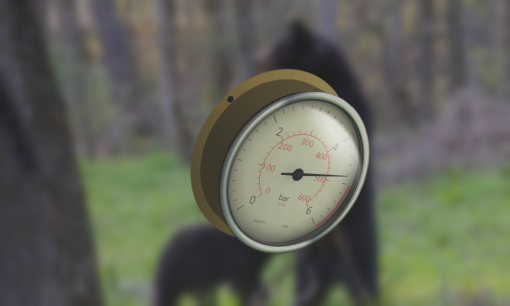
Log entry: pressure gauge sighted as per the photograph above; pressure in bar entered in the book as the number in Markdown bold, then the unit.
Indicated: **4.8** bar
